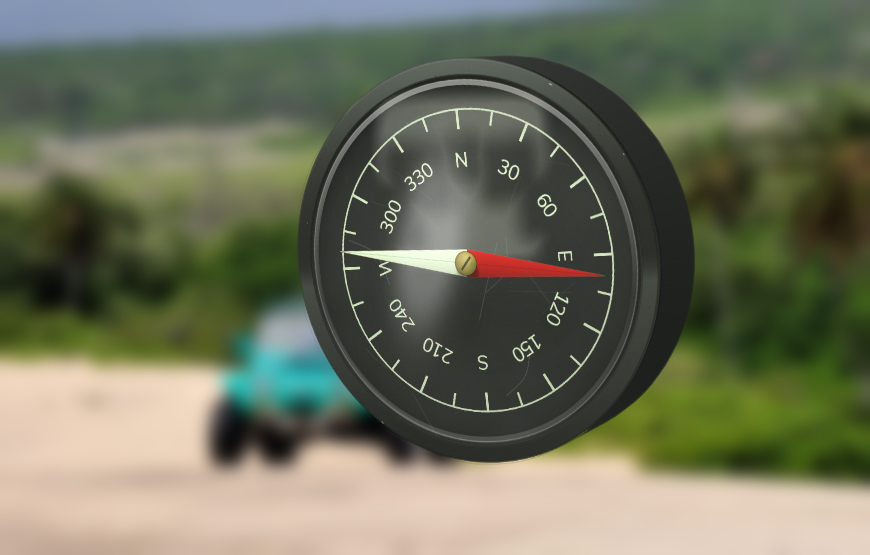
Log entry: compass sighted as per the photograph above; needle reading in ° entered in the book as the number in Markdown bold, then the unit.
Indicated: **97.5** °
